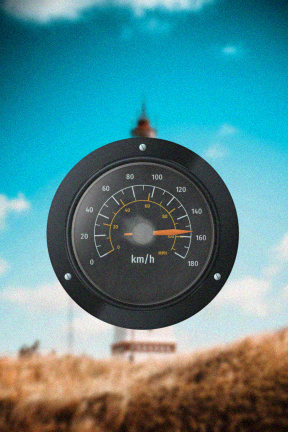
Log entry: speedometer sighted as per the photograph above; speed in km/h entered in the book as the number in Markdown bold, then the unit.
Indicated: **155** km/h
